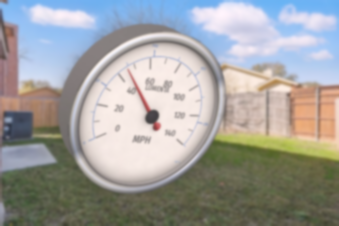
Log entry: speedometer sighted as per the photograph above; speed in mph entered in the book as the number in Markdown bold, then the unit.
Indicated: **45** mph
